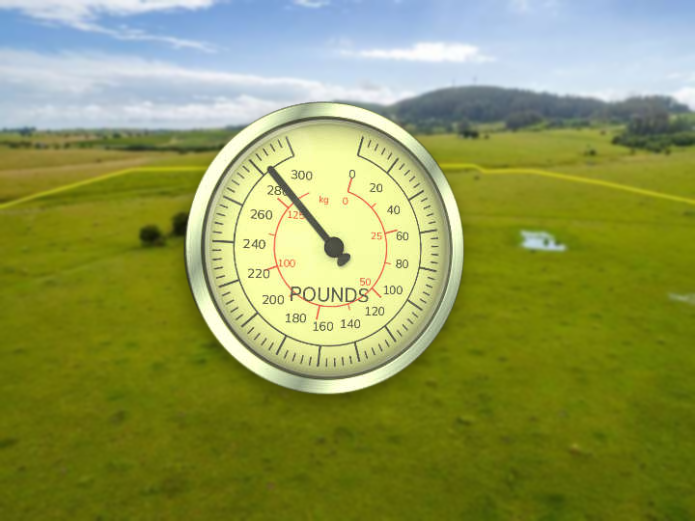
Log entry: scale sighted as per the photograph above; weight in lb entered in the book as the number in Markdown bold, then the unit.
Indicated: **284** lb
